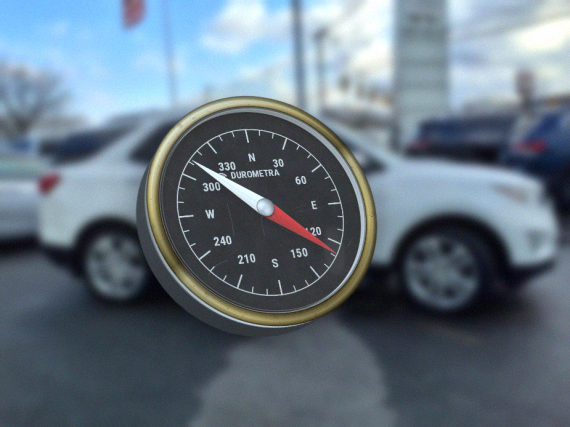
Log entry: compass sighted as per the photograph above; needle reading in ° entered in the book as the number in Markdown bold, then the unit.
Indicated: **130** °
